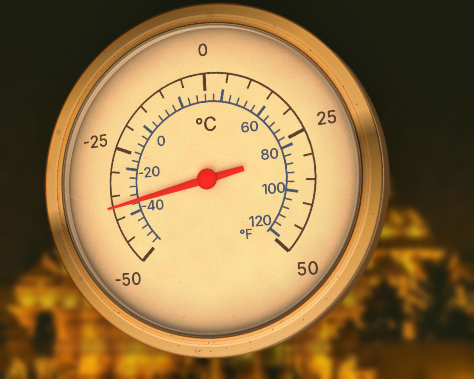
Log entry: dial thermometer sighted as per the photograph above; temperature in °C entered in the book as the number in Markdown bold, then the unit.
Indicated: **-37.5** °C
